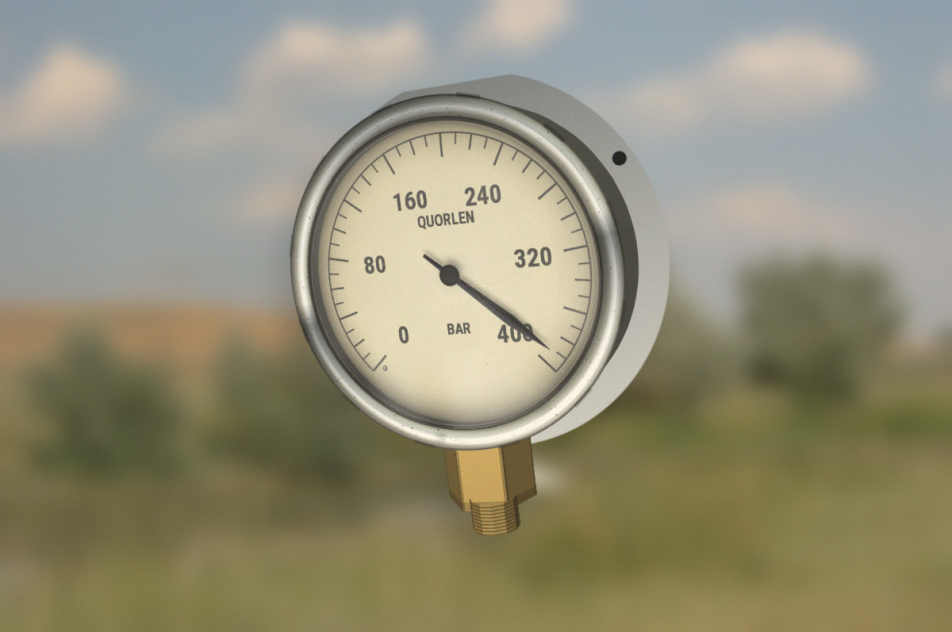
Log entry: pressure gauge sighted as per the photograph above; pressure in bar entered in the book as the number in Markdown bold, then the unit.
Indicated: **390** bar
